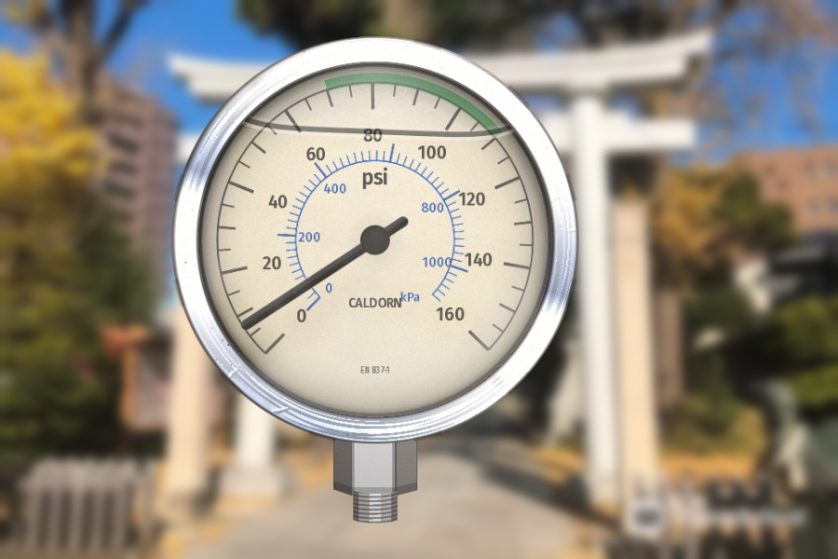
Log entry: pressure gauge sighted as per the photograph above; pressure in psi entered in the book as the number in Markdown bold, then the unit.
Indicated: **7.5** psi
